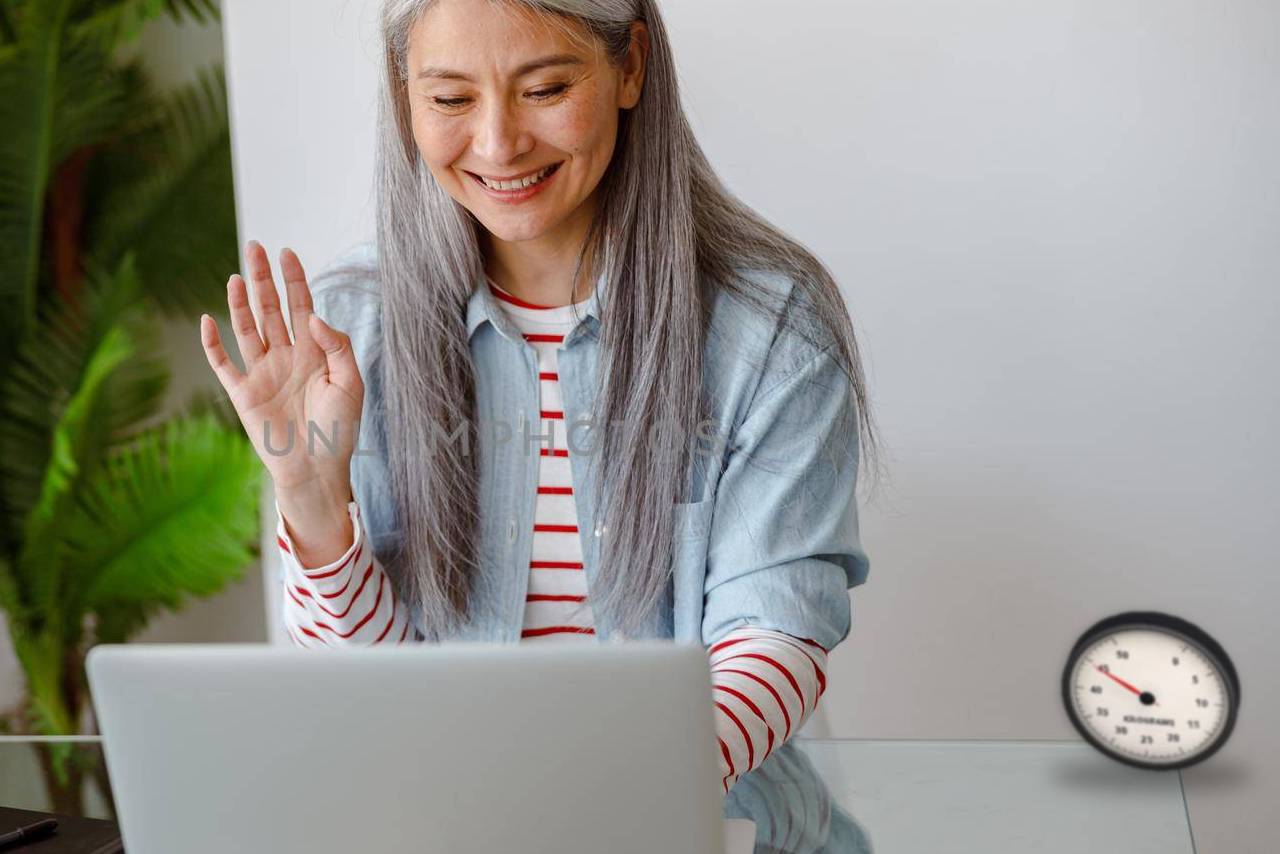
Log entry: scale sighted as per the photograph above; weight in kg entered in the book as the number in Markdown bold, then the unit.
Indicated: **45** kg
